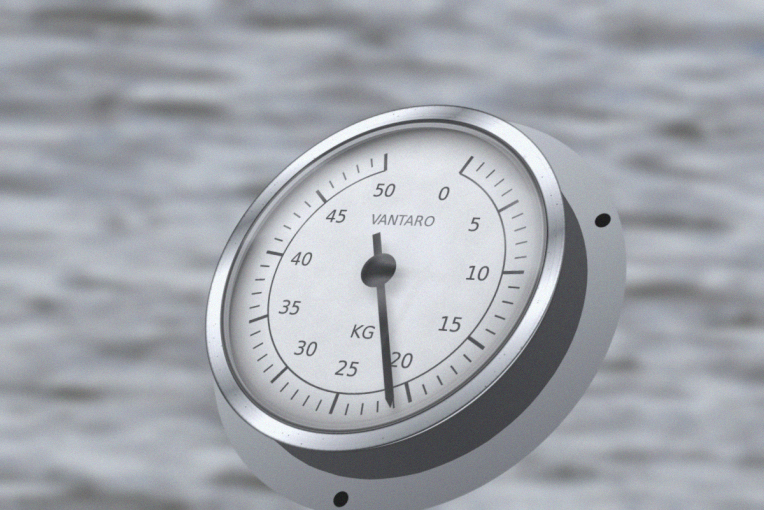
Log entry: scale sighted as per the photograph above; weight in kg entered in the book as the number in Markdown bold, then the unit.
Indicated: **21** kg
